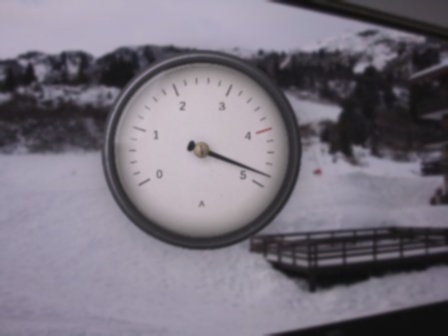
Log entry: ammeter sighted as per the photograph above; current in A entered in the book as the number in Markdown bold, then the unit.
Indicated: **4.8** A
